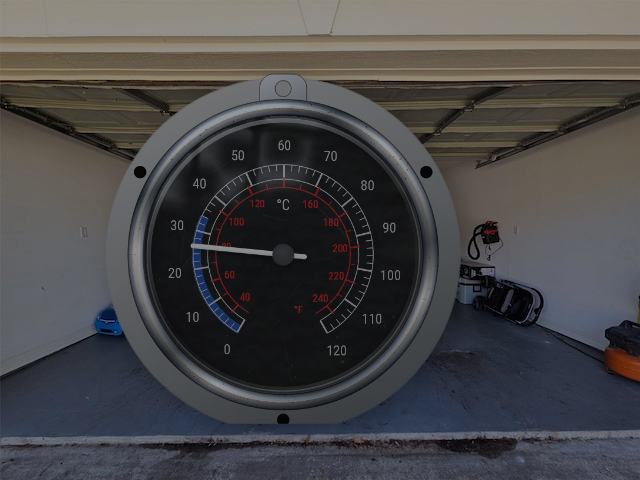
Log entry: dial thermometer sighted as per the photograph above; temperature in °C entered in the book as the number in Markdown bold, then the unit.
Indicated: **26** °C
